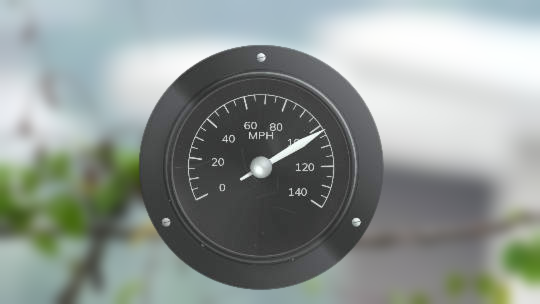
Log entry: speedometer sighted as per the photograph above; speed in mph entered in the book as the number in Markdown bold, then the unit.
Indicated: **102.5** mph
